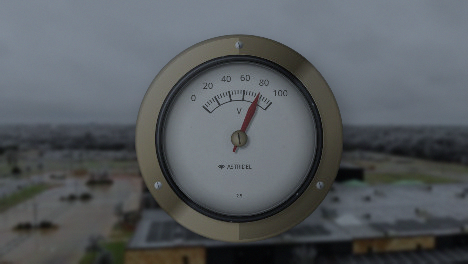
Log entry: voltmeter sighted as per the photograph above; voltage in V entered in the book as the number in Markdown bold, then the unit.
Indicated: **80** V
